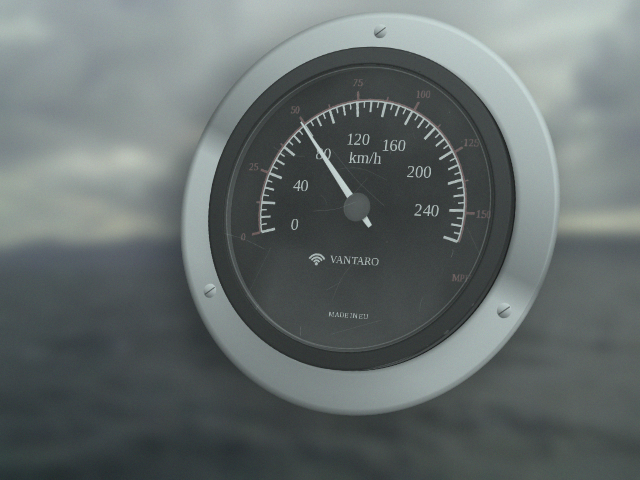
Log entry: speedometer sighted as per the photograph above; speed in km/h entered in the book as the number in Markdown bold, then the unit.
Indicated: **80** km/h
